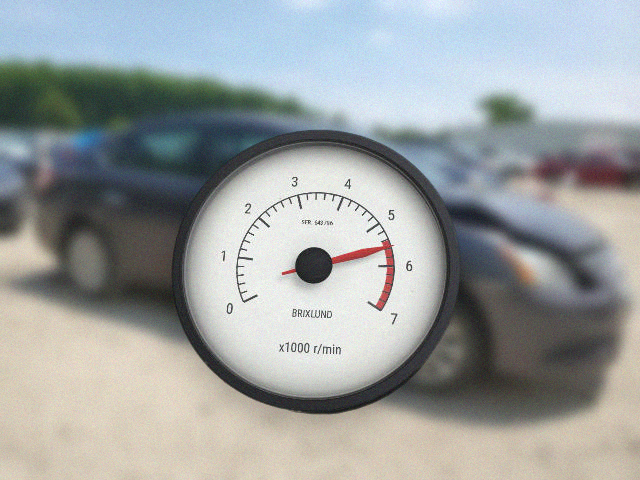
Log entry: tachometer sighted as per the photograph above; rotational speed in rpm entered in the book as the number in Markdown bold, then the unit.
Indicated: **5600** rpm
